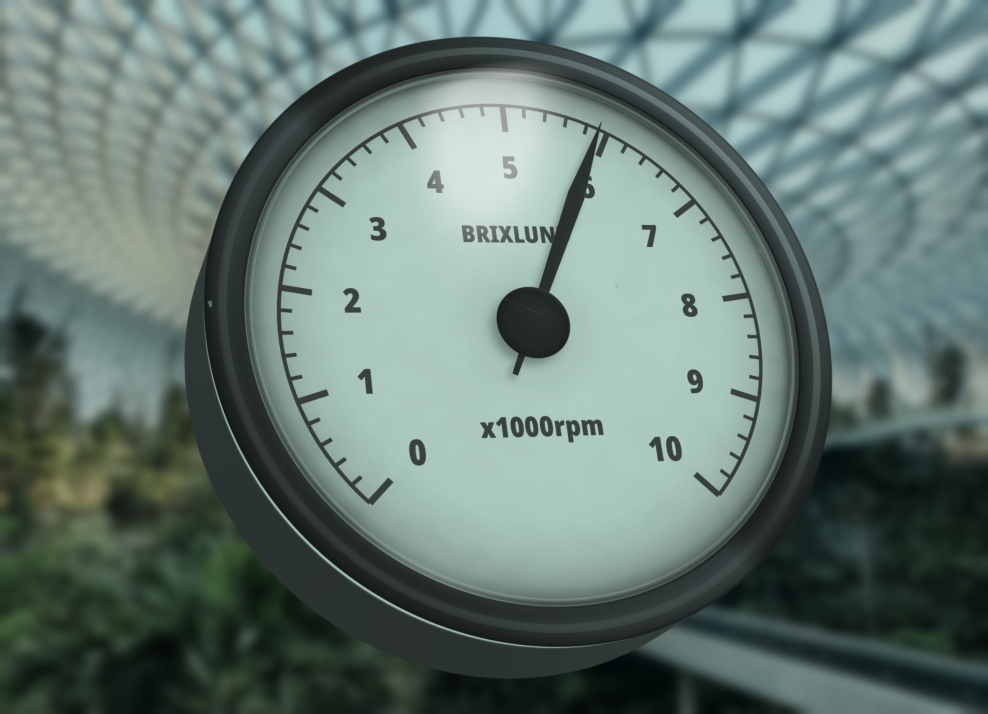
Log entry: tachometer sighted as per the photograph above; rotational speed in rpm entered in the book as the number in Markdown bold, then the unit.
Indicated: **5900** rpm
